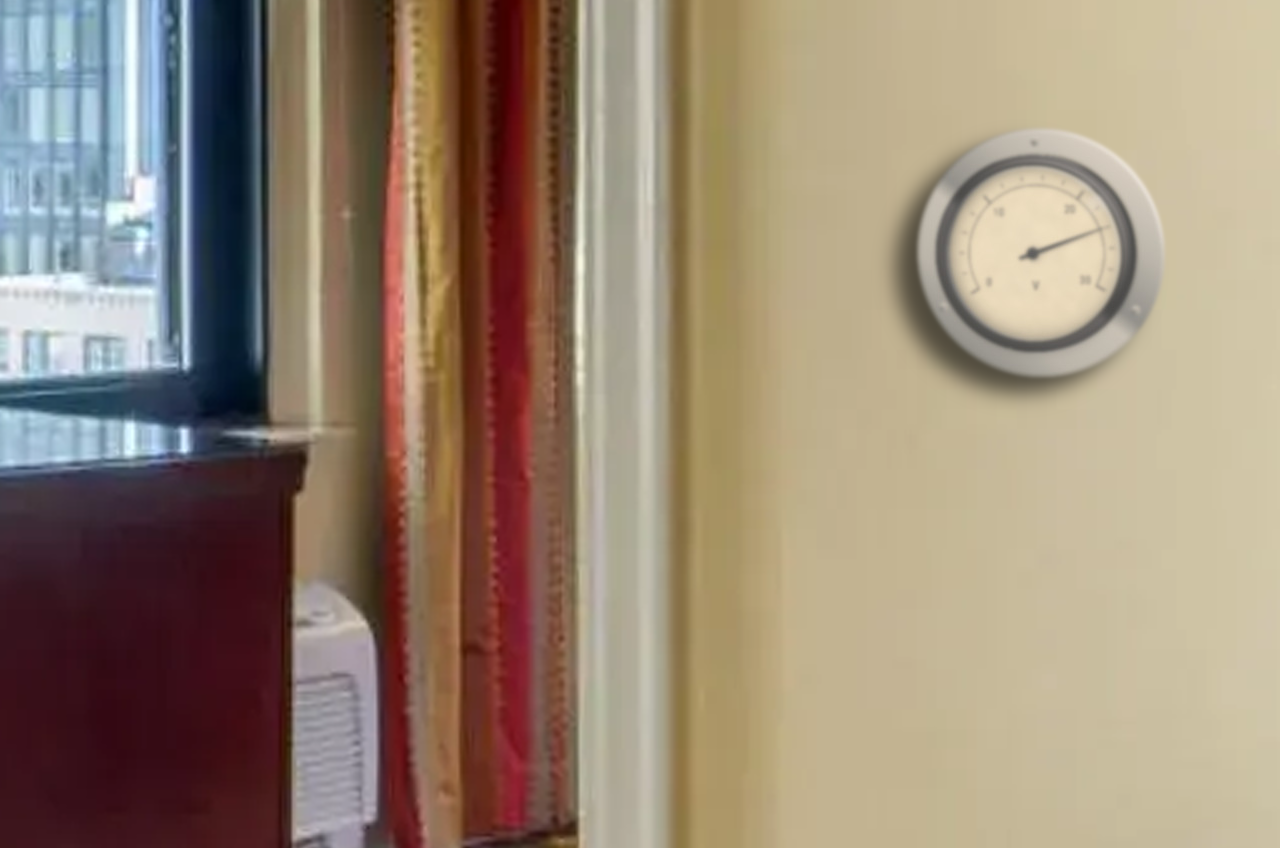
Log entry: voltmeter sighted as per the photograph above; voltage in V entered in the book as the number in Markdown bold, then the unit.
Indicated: **24** V
